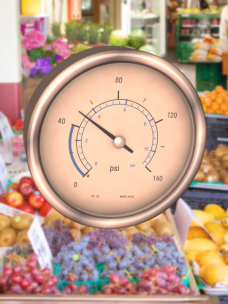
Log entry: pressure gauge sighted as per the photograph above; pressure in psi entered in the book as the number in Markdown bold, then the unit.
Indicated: **50** psi
